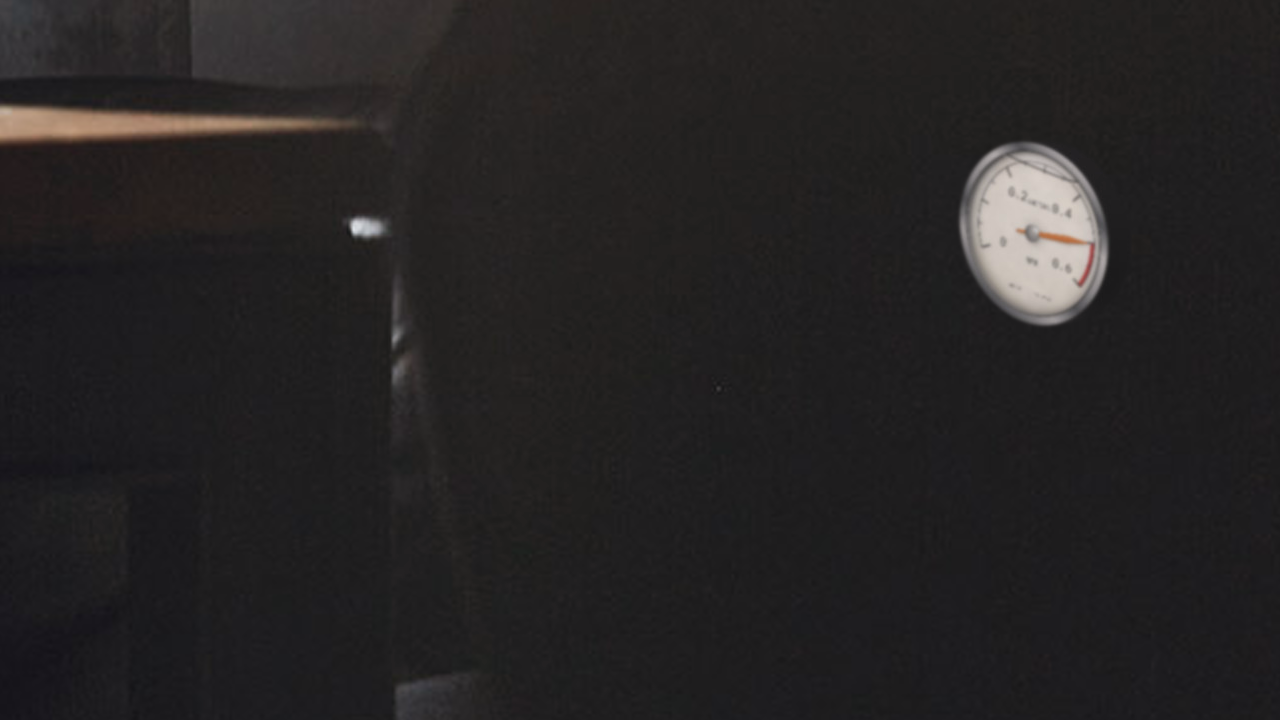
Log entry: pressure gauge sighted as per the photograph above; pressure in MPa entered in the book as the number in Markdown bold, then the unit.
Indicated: **0.5** MPa
